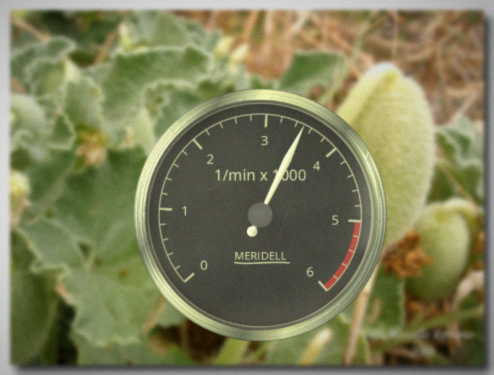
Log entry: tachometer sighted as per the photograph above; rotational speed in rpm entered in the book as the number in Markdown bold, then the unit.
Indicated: **3500** rpm
